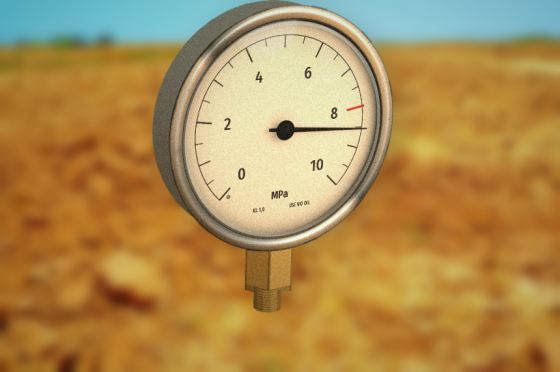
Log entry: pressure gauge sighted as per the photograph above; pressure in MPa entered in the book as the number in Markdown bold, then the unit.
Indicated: **8.5** MPa
